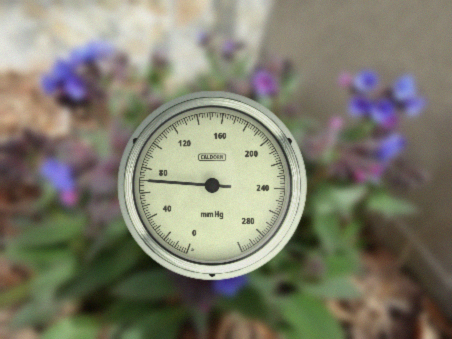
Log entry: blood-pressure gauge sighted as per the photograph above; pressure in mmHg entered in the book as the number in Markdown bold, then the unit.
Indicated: **70** mmHg
